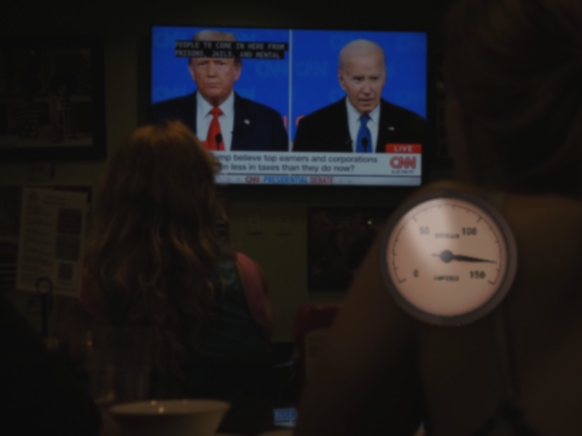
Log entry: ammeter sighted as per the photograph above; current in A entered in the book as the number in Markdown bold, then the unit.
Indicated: **135** A
